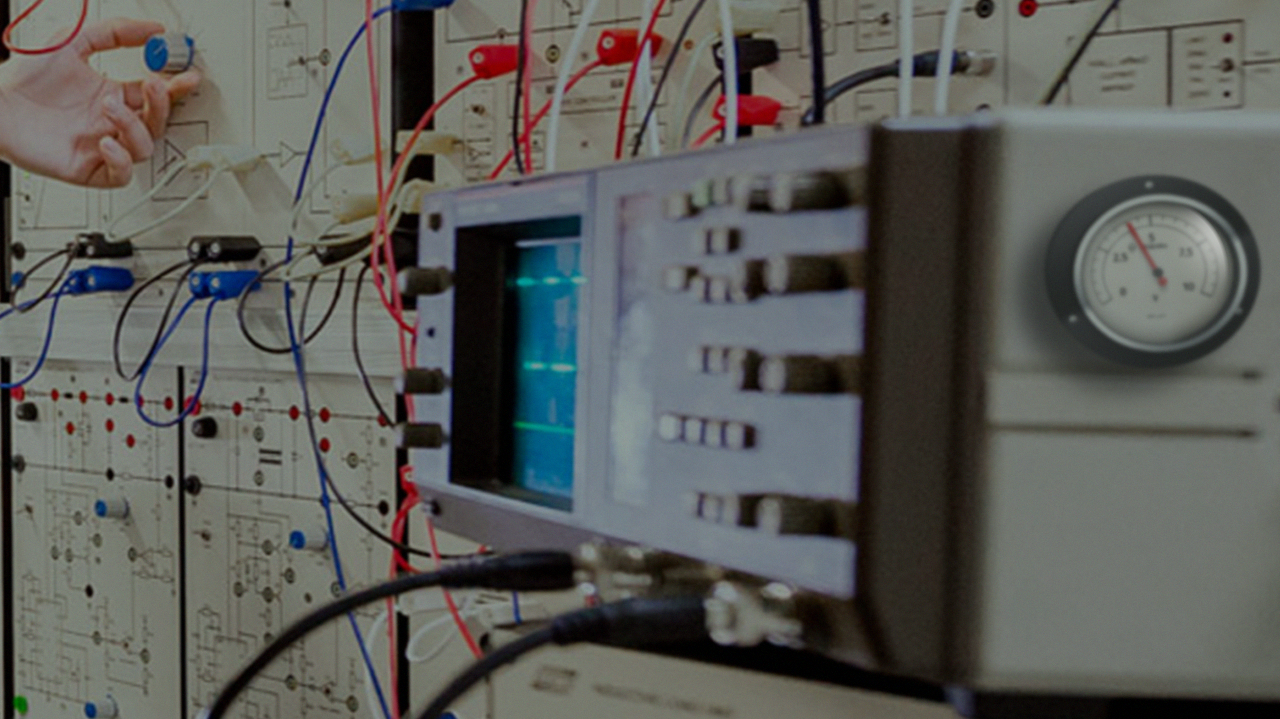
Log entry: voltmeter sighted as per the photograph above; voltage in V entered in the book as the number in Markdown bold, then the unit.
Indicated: **4** V
